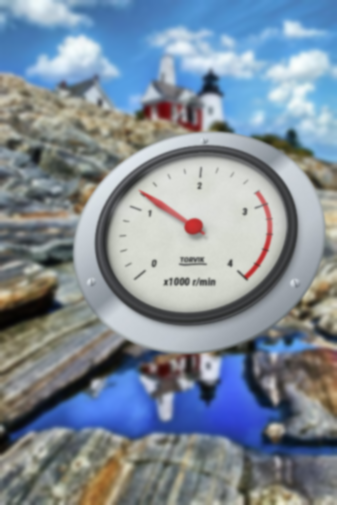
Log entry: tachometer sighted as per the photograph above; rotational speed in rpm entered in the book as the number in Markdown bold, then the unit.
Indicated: **1200** rpm
